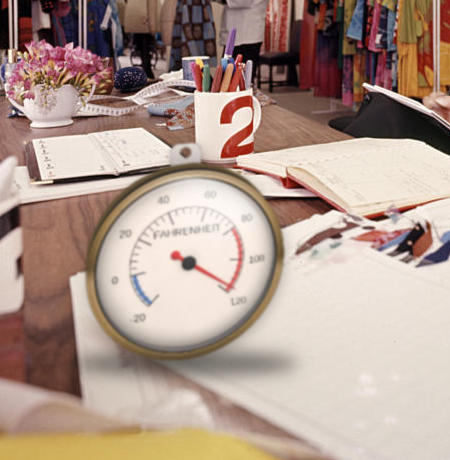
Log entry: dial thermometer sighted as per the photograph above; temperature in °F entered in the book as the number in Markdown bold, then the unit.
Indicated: **116** °F
